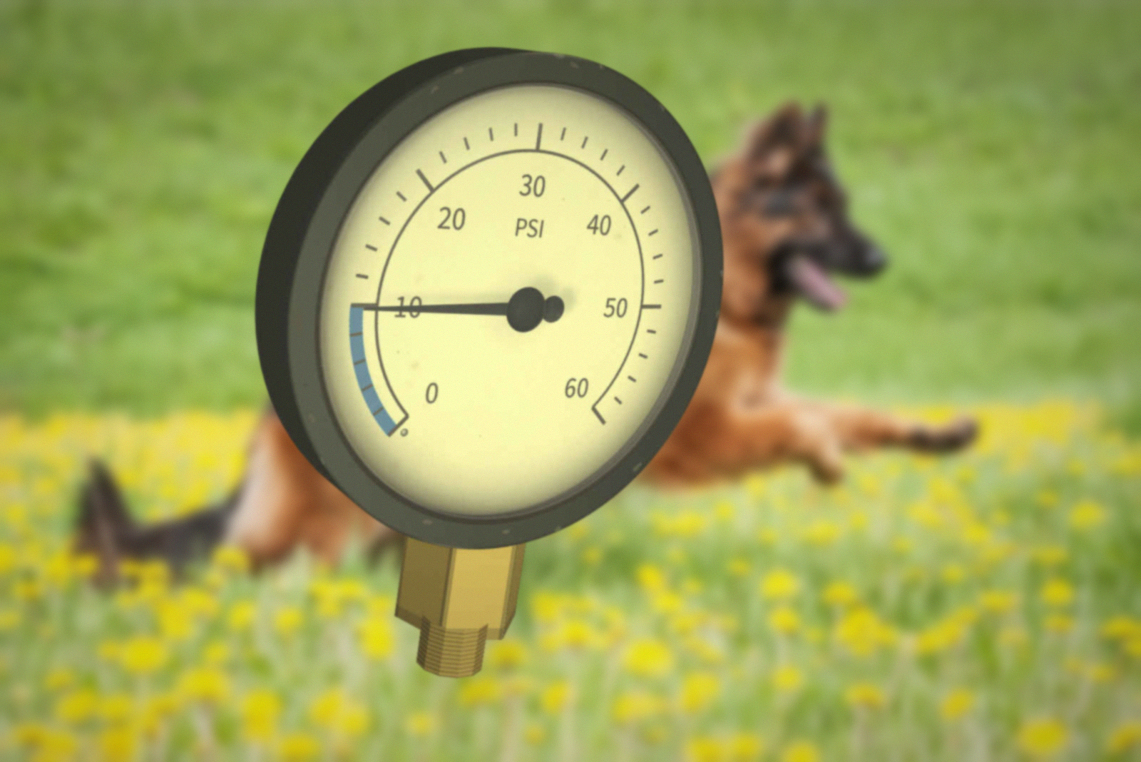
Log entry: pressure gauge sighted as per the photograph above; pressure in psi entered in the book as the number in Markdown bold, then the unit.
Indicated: **10** psi
